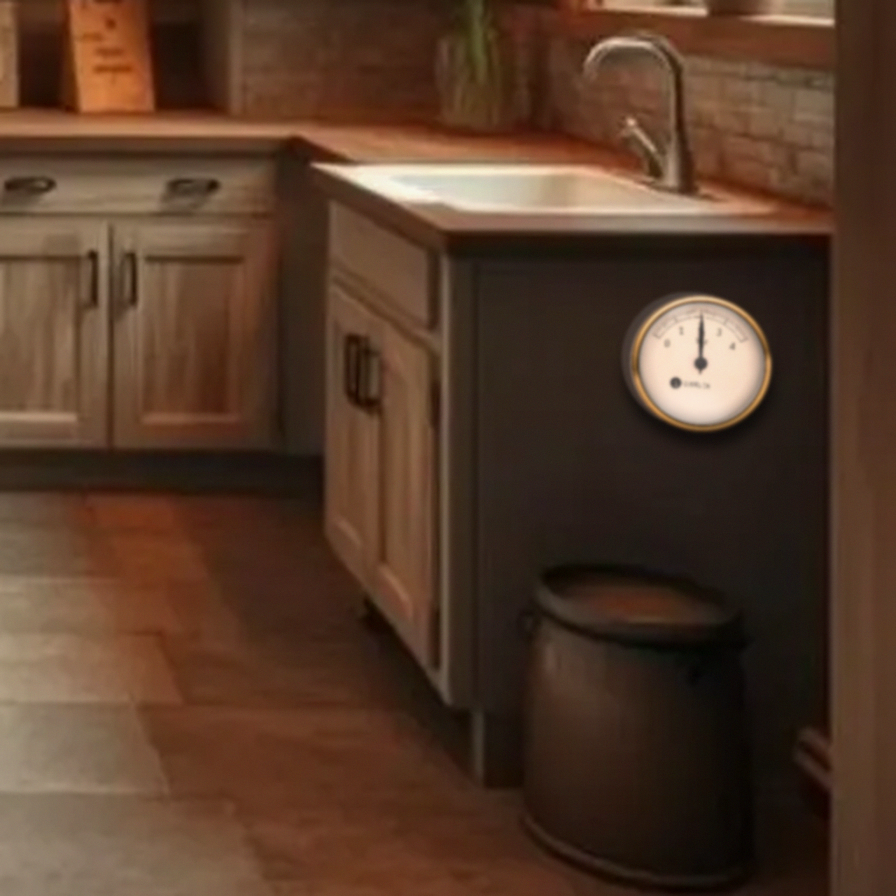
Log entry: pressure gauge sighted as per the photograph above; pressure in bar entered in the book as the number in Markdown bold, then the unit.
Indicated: **2** bar
